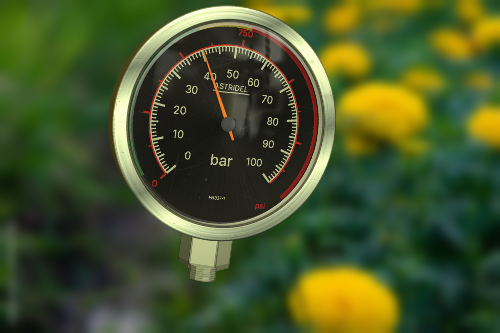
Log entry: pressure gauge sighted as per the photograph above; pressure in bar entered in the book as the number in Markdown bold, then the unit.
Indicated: **40** bar
